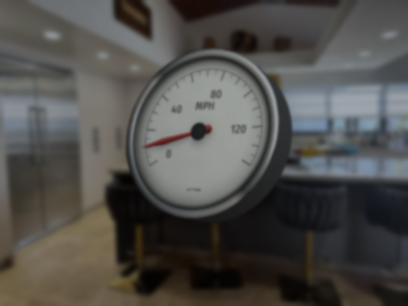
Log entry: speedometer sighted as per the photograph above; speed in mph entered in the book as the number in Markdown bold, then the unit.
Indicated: **10** mph
